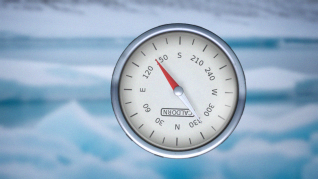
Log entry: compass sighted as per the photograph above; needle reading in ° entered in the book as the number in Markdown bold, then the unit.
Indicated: **142.5** °
